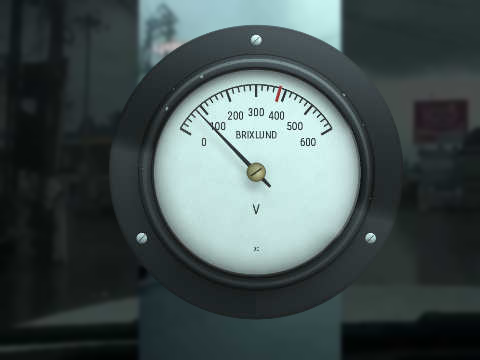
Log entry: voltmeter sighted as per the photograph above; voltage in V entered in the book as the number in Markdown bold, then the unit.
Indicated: **80** V
